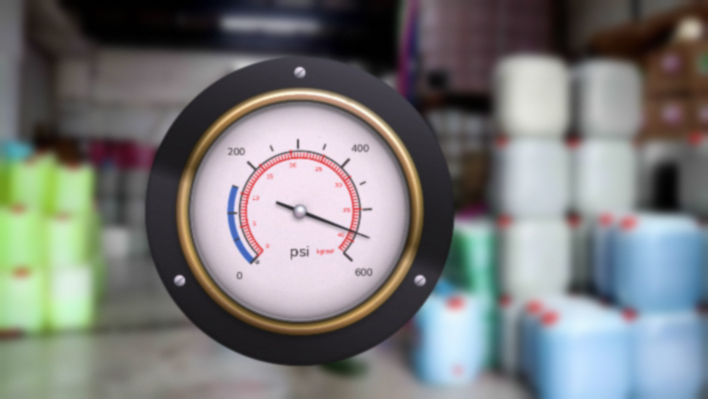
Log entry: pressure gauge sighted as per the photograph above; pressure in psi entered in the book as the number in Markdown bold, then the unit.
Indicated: **550** psi
